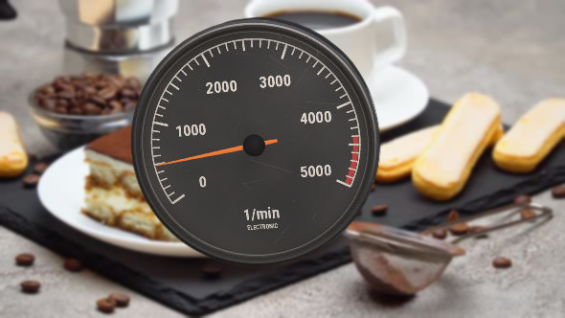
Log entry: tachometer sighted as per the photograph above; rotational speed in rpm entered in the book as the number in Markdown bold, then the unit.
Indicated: **500** rpm
